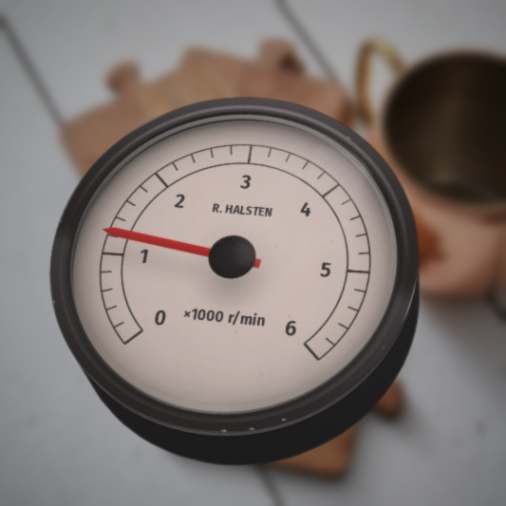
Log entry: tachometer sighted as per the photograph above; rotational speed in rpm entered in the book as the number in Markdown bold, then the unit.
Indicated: **1200** rpm
